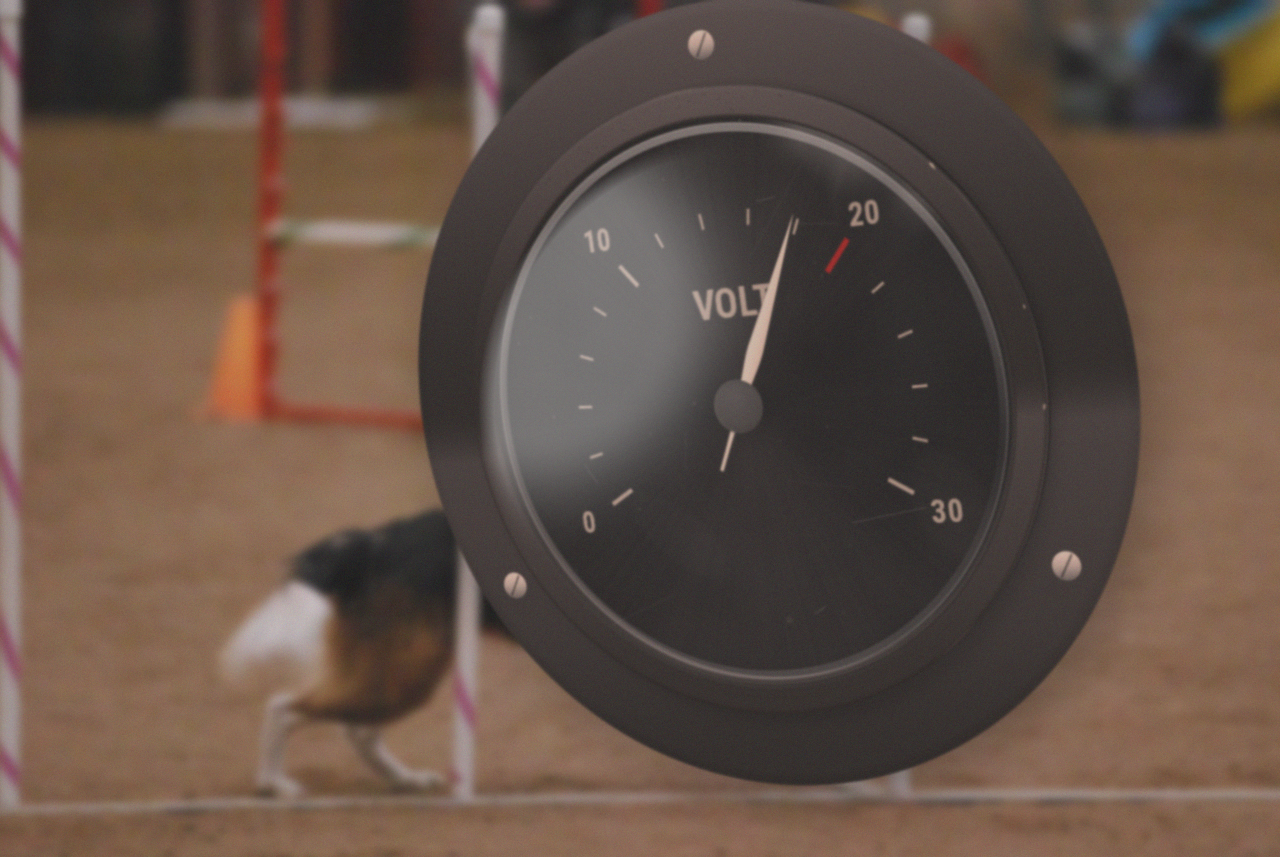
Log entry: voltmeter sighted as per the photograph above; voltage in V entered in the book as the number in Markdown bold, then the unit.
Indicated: **18** V
